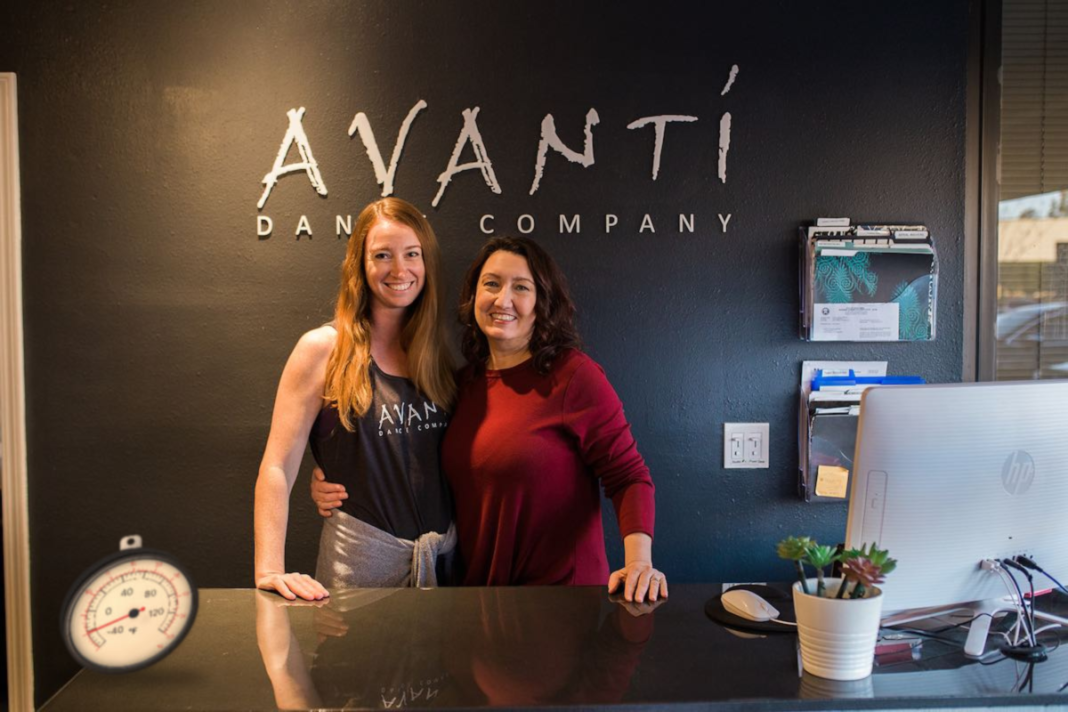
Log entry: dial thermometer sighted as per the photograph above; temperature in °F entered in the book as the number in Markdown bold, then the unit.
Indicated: **-20** °F
